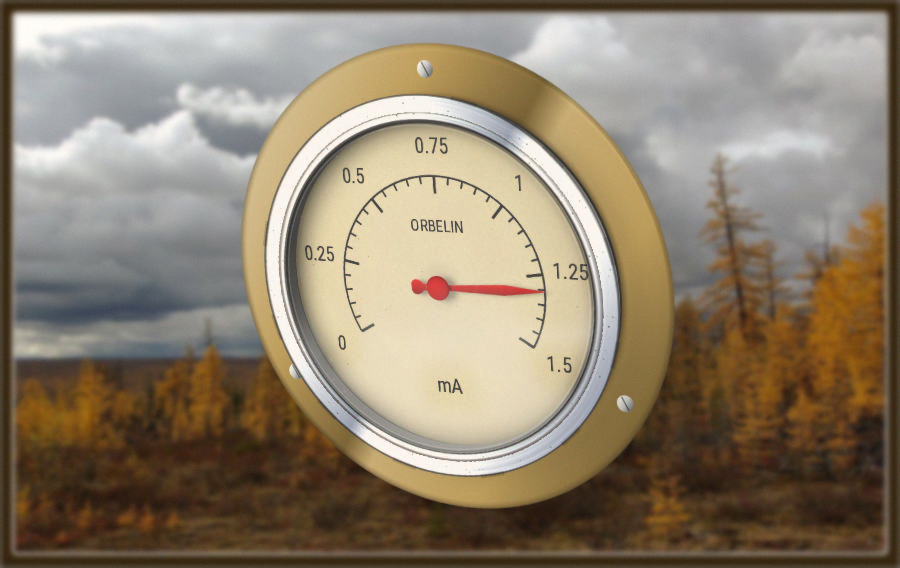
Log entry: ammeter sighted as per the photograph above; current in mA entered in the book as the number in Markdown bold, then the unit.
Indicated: **1.3** mA
